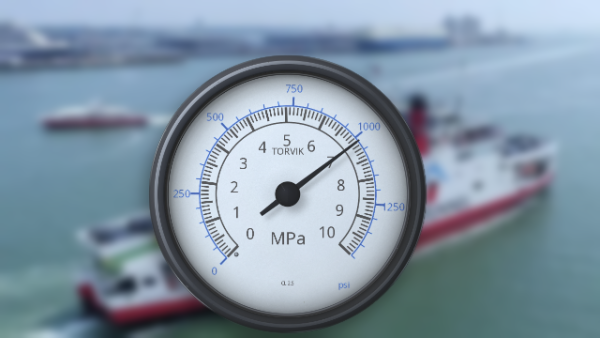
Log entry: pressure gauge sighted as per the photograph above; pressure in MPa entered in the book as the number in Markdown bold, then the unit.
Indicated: **7** MPa
